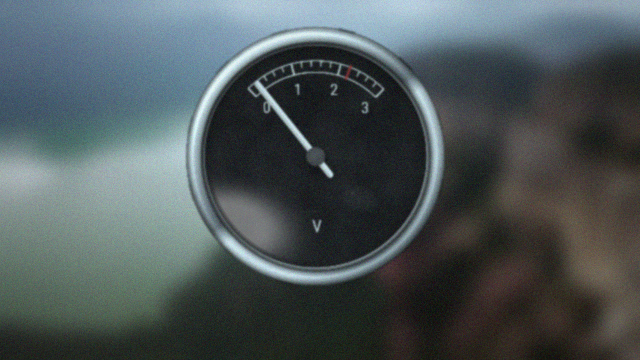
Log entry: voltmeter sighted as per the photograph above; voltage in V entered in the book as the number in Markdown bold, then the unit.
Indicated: **0.2** V
